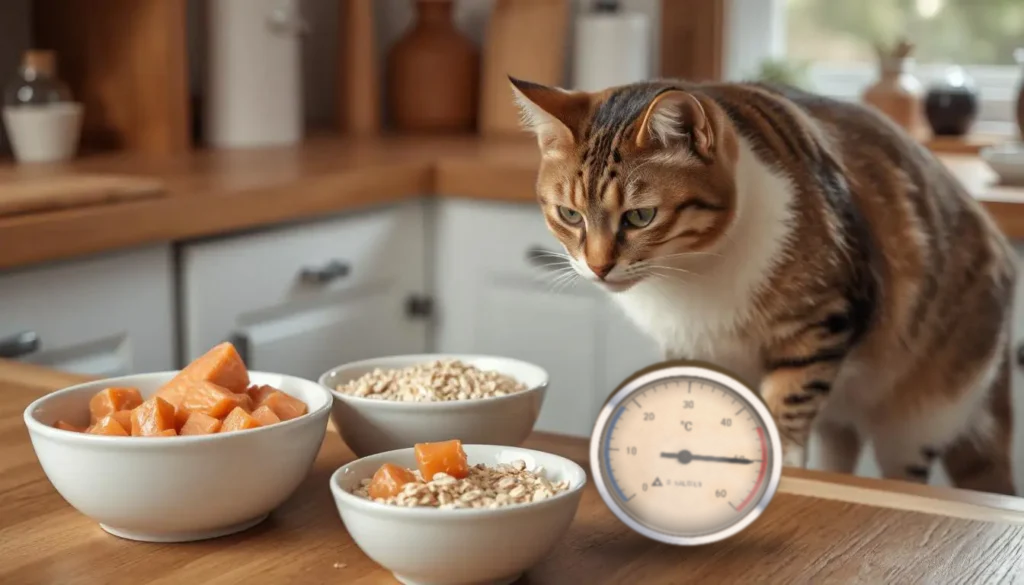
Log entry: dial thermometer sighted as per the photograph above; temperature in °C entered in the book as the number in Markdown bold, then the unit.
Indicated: **50** °C
